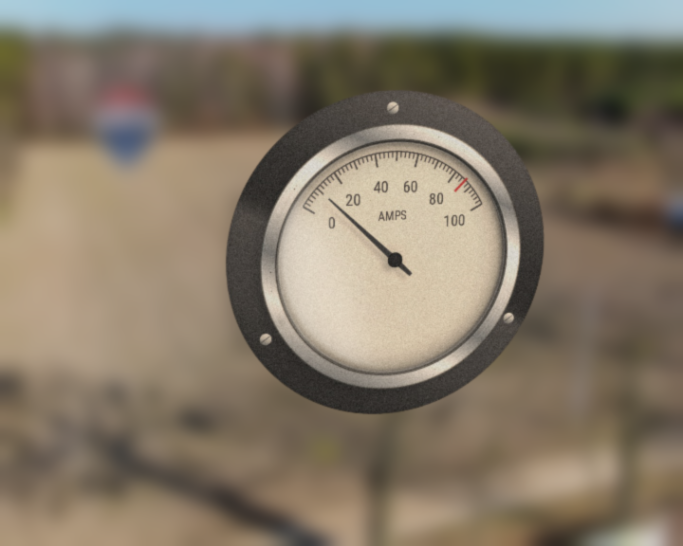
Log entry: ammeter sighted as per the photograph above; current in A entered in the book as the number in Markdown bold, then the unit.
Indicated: **10** A
